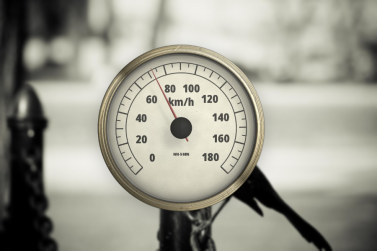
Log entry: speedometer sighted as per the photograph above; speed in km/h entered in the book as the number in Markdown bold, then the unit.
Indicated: **72.5** km/h
